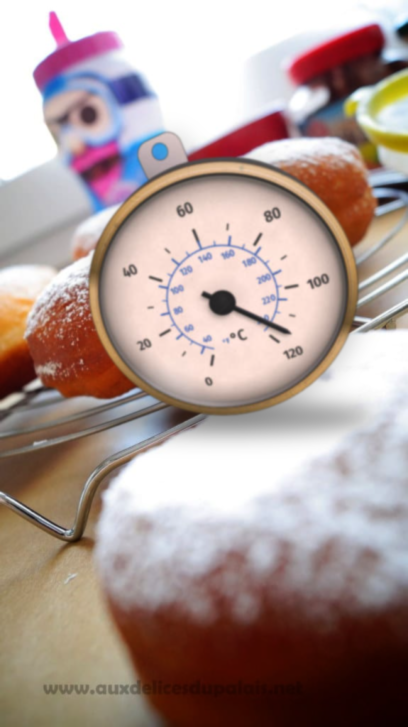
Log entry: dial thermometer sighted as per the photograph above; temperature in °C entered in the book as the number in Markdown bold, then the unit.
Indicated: **115** °C
